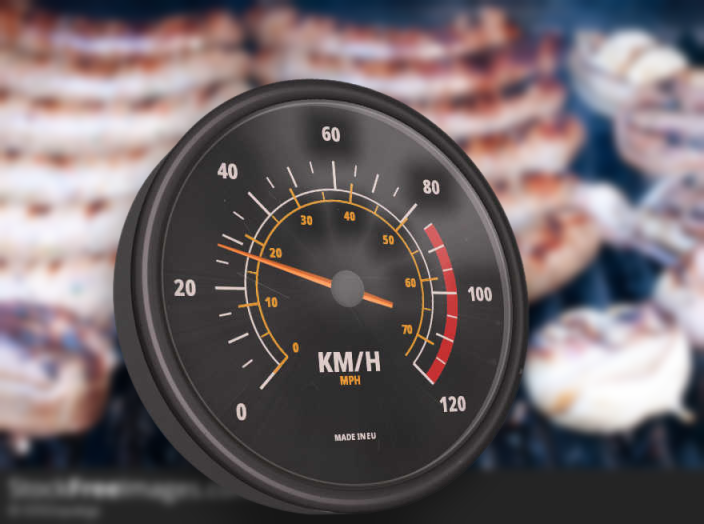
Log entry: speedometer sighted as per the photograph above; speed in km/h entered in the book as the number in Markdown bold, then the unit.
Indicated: **27.5** km/h
